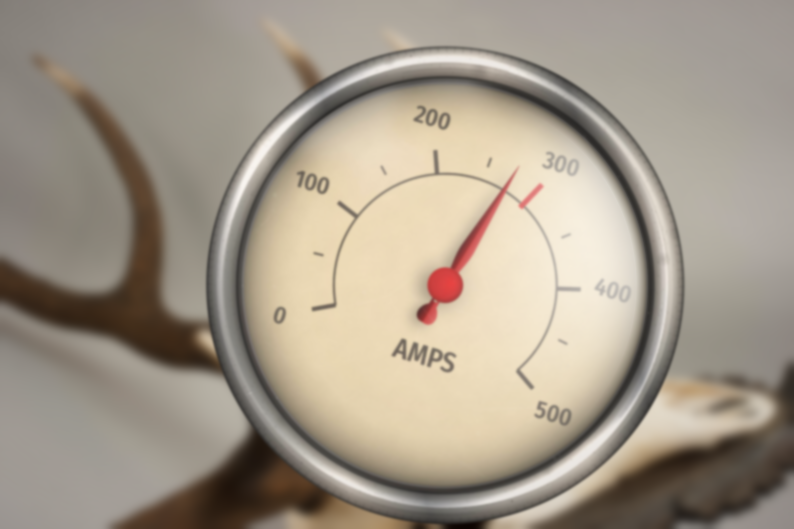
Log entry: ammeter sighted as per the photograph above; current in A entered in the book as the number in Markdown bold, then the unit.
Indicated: **275** A
